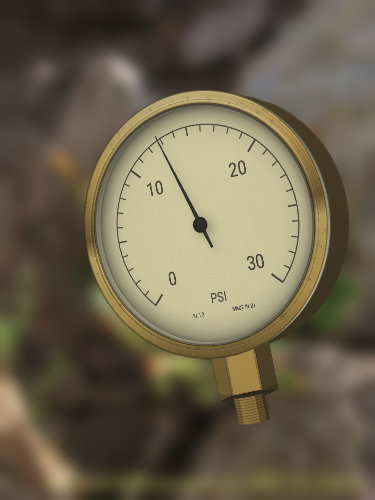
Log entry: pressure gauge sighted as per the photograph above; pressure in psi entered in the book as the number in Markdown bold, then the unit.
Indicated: **13** psi
